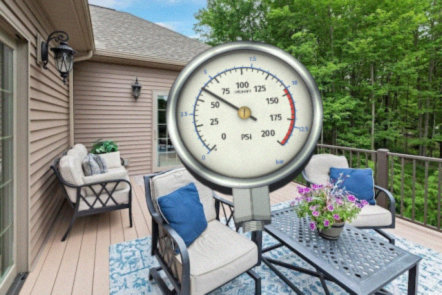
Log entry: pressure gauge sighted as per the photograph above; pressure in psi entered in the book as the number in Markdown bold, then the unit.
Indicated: **60** psi
